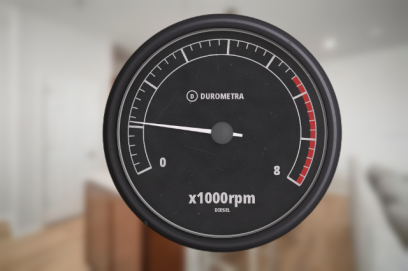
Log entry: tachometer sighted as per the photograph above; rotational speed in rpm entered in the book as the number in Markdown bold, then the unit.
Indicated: **1100** rpm
